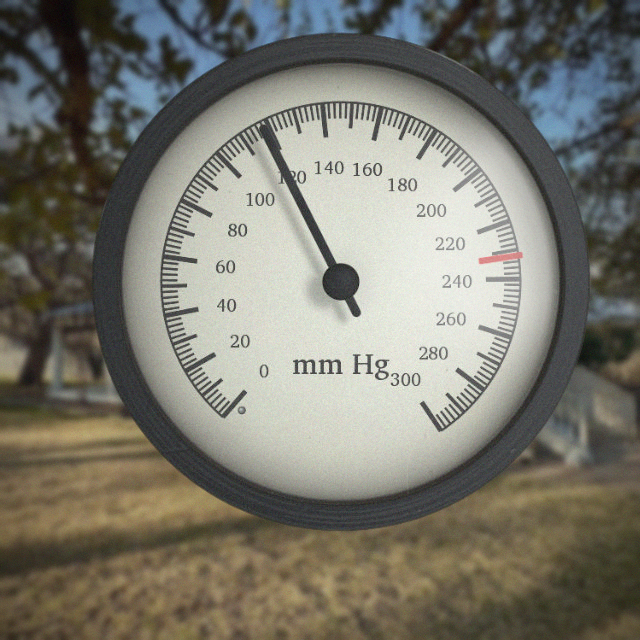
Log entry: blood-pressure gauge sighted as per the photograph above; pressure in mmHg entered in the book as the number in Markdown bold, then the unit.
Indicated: **118** mmHg
